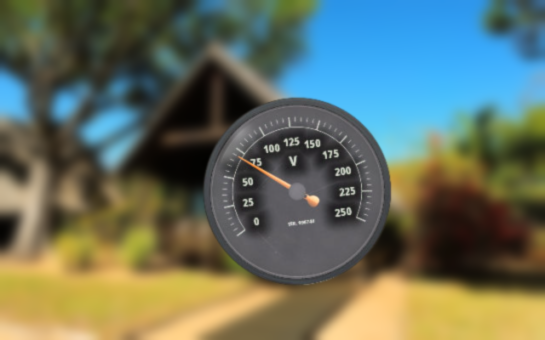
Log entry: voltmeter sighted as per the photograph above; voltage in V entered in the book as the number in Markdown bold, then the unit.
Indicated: **70** V
